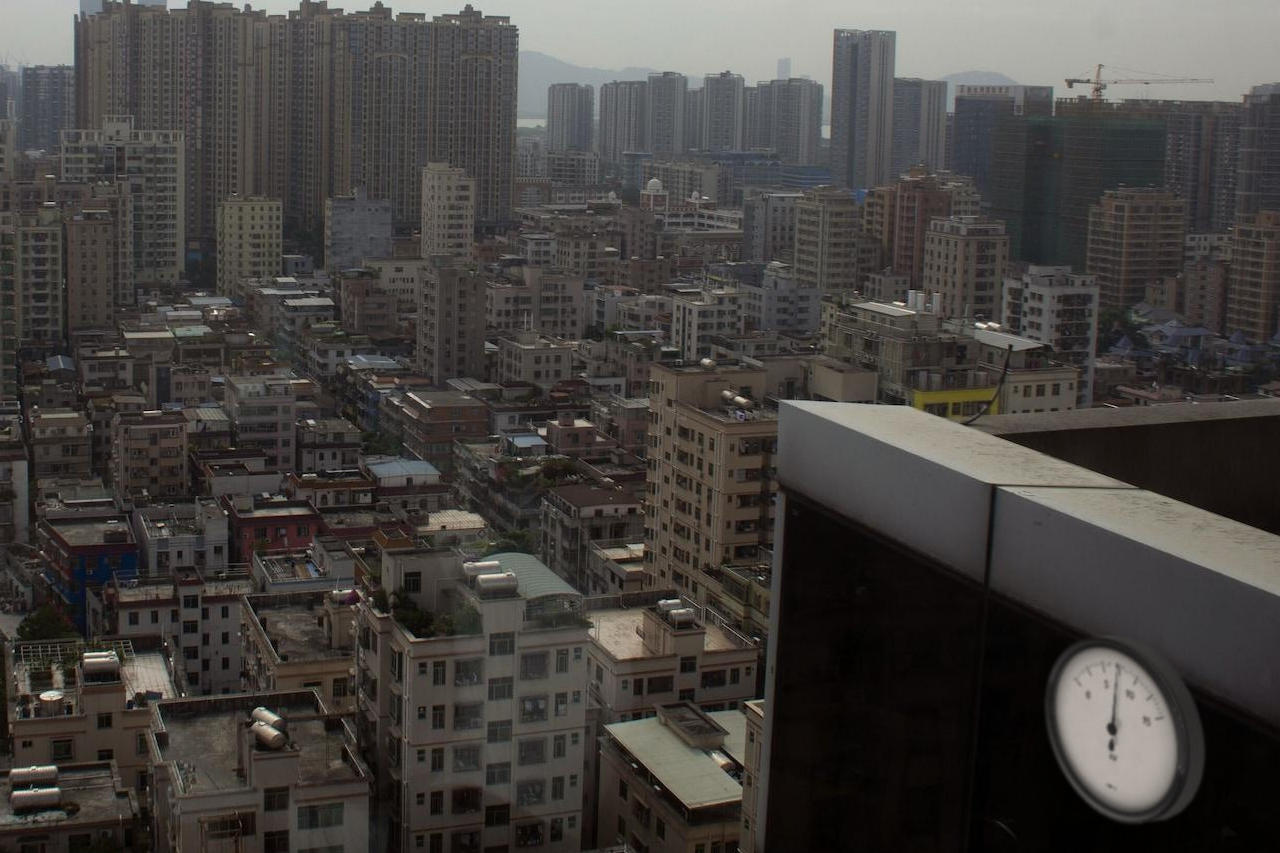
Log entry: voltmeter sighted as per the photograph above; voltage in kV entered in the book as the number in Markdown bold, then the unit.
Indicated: **7.5** kV
